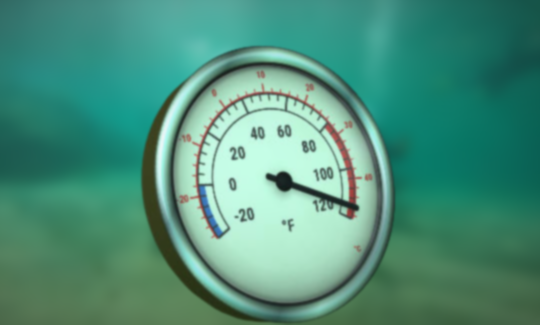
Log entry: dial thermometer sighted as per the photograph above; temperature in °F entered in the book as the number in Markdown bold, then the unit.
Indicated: **116** °F
